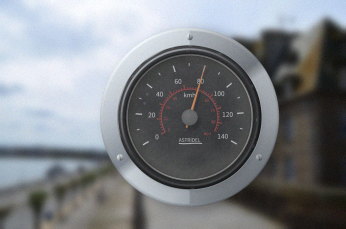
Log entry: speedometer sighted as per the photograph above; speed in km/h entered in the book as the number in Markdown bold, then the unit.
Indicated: **80** km/h
